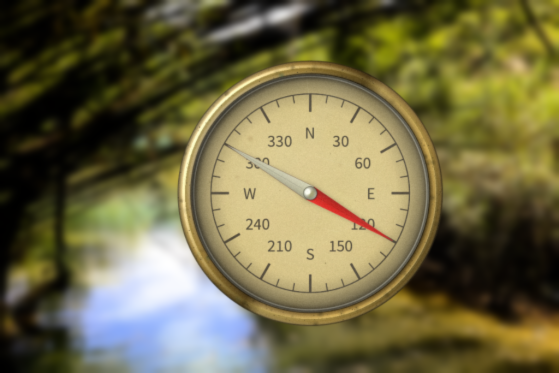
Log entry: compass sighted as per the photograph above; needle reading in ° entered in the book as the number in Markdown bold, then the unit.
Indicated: **120** °
